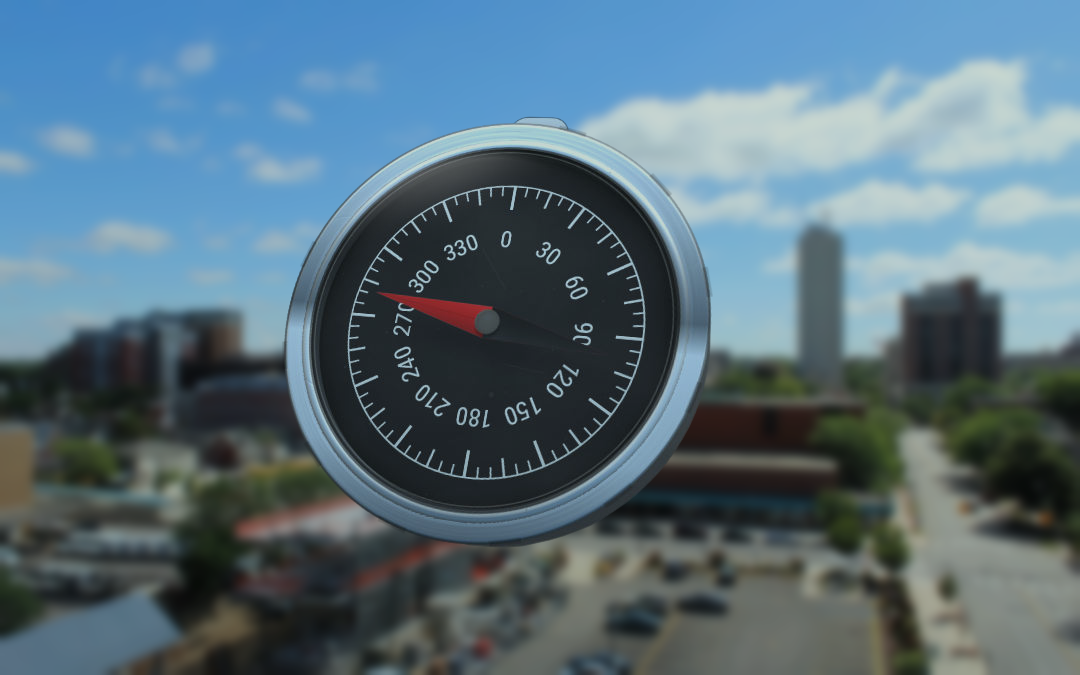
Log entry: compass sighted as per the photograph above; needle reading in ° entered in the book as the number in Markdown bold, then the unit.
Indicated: **280** °
